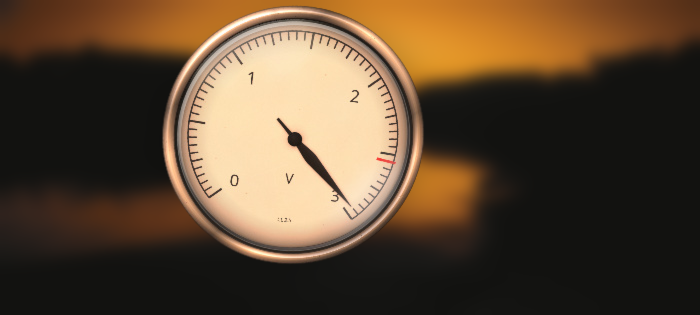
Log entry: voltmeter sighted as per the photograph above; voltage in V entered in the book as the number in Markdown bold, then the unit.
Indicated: **2.95** V
